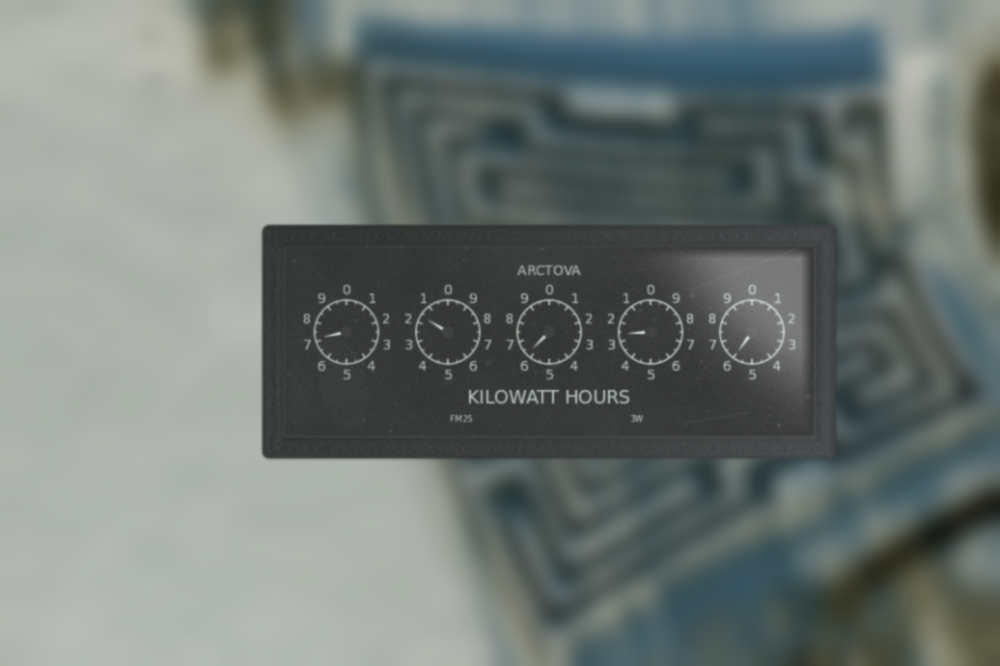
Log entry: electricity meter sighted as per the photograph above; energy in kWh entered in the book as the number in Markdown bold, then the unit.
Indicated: **71626** kWh
